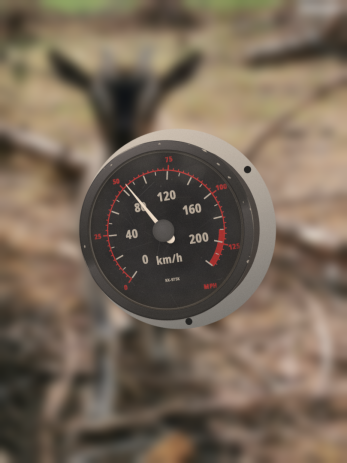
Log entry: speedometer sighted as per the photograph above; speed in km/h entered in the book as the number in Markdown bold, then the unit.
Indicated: **85** km/h
